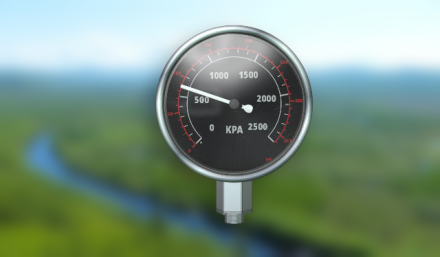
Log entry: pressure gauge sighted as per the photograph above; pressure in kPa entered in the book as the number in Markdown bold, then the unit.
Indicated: **600** kPa
